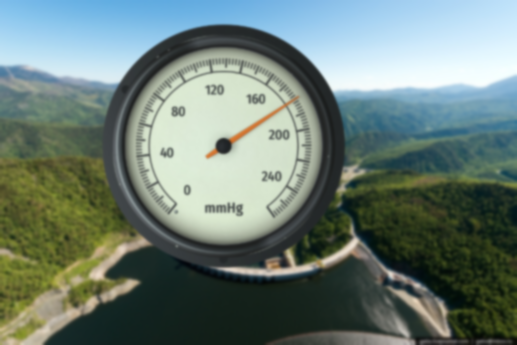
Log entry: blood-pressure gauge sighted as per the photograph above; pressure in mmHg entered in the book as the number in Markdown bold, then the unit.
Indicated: **180** mmHg
